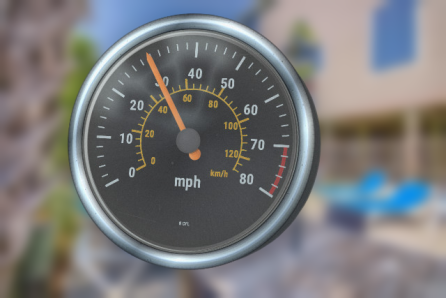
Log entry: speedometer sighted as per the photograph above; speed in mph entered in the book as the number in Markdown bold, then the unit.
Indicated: **30** mph
